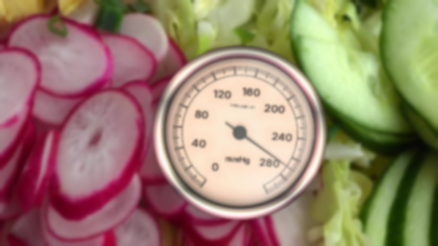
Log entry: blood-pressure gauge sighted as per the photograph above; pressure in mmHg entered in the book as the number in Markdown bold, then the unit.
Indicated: **270** mmHg
